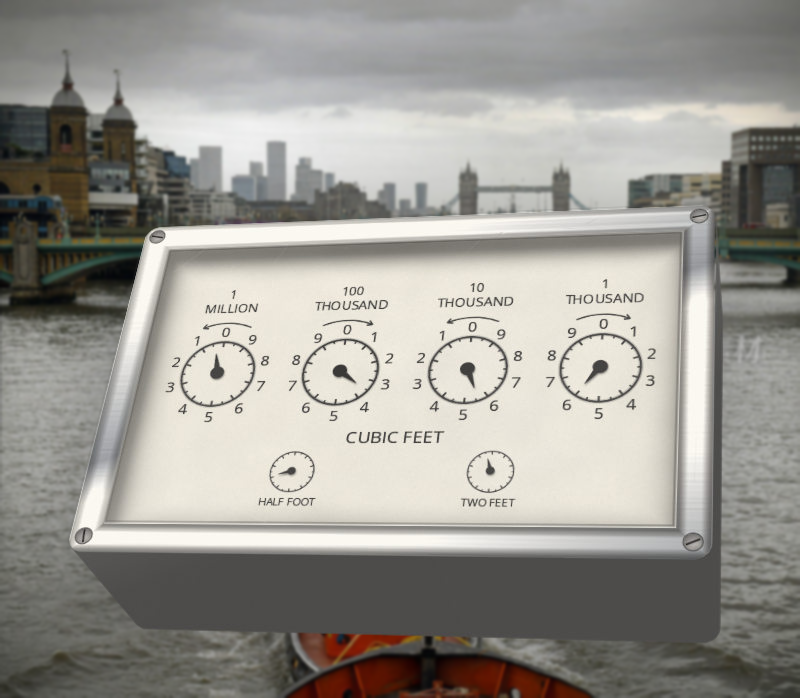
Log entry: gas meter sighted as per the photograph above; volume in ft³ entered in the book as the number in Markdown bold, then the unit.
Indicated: **35600** ft³
